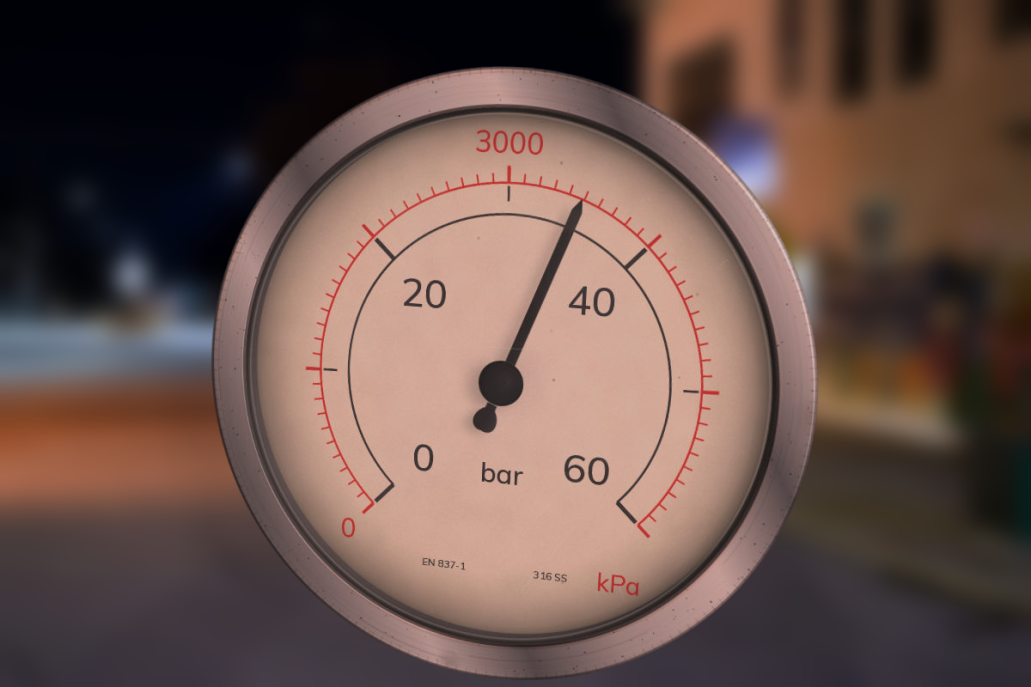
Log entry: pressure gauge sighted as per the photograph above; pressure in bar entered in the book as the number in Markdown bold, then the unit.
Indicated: **35** bar
